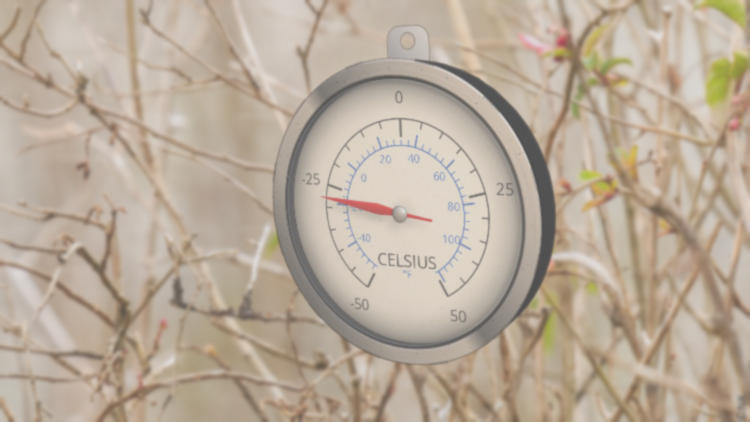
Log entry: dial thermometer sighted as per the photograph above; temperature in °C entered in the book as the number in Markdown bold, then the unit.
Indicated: **-27.5** °C
